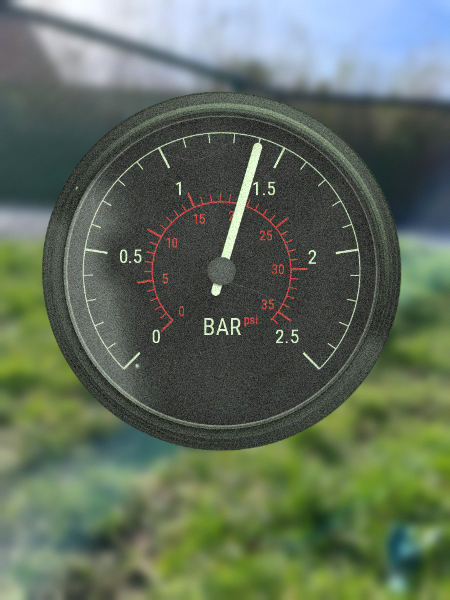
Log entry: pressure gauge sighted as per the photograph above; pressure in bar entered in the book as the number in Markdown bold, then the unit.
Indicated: **1.4** bar
